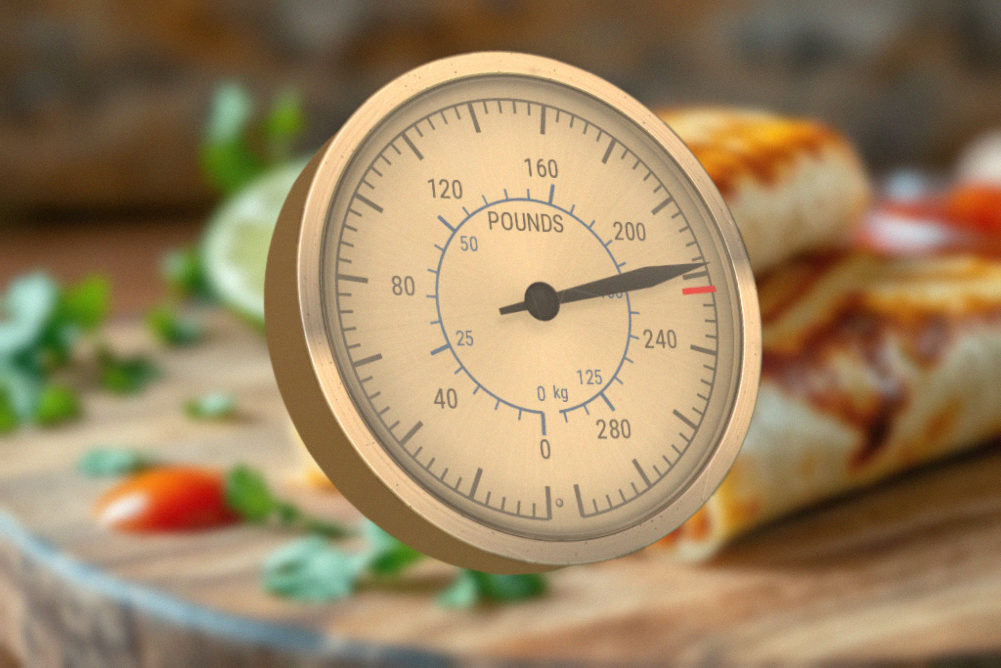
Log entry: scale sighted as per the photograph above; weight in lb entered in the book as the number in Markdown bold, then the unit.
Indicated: **218** lb
